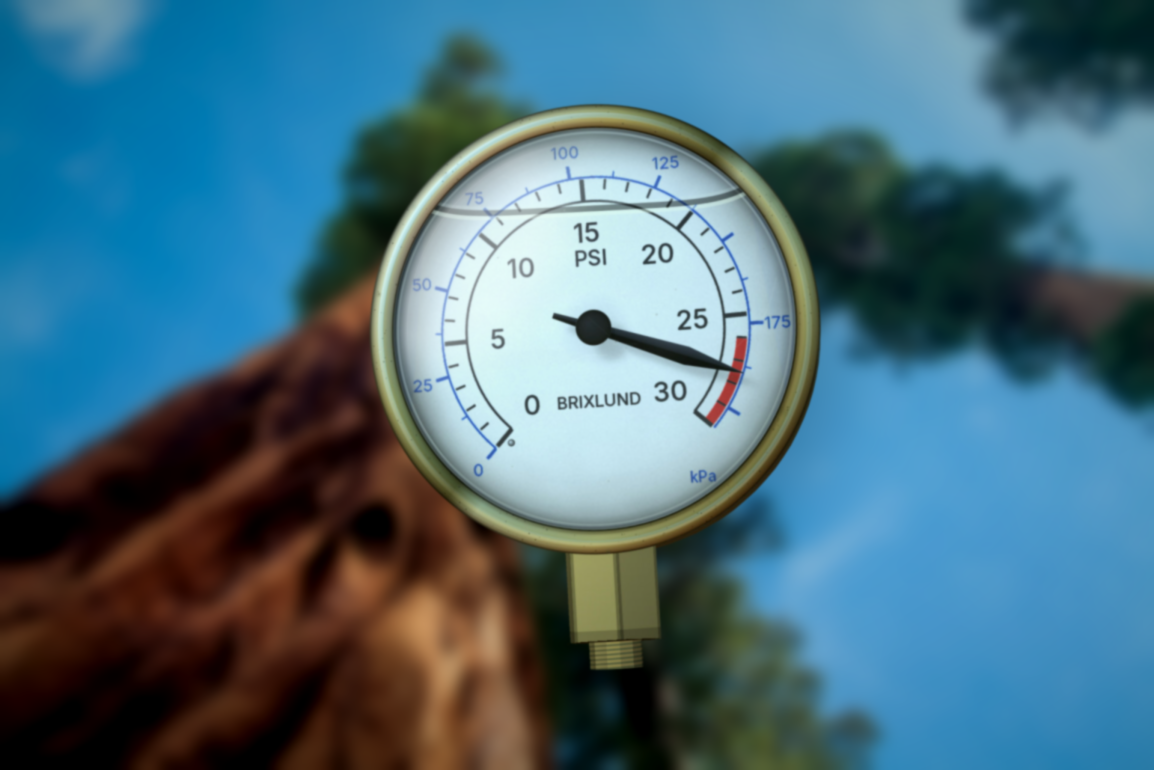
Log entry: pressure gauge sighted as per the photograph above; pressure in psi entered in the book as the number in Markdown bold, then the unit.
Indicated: **27.5** psi
